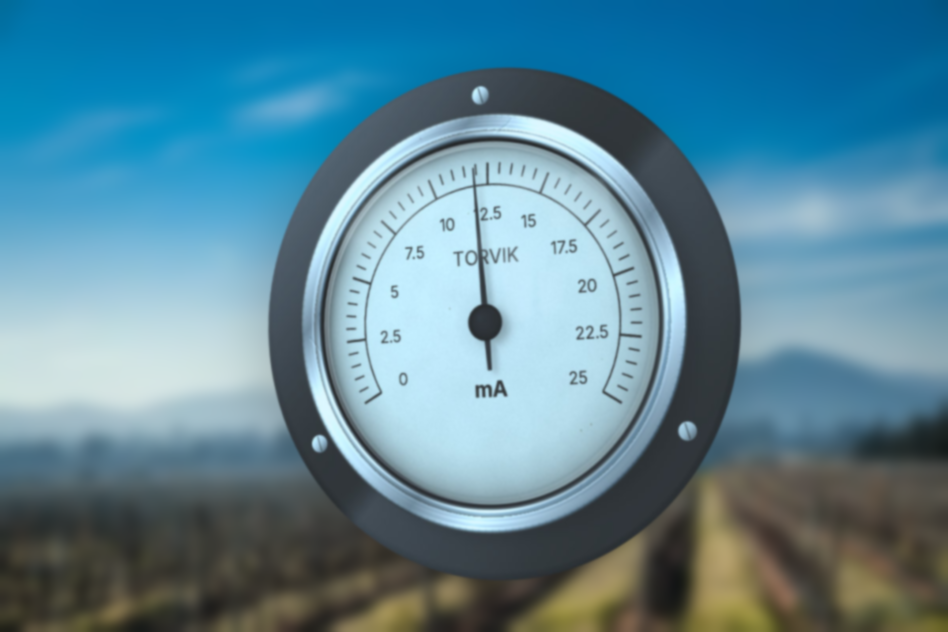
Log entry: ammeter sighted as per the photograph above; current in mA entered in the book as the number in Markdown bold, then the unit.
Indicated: **12** mA
